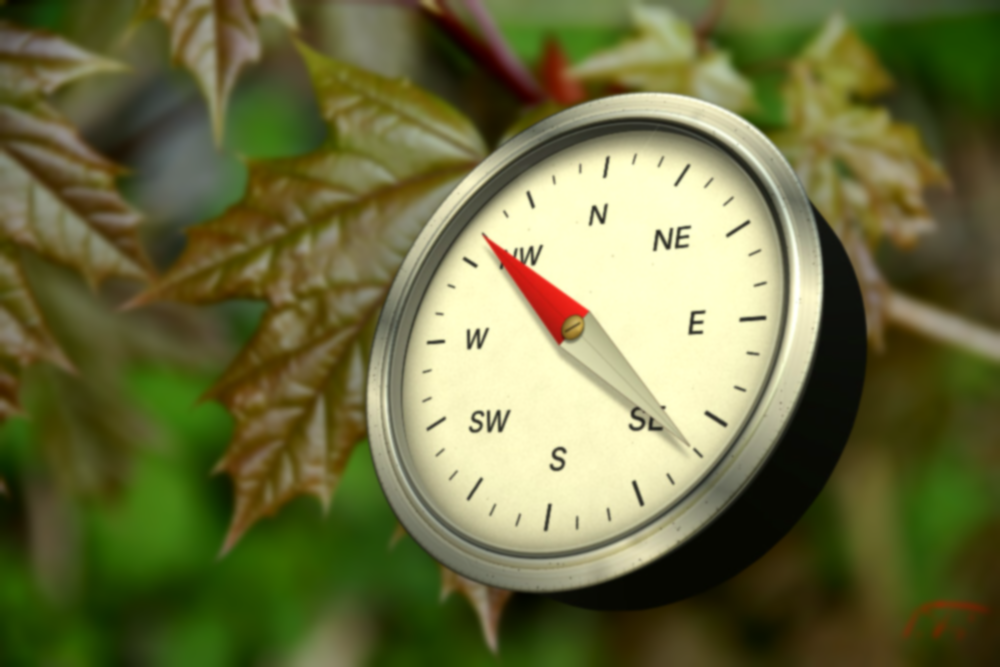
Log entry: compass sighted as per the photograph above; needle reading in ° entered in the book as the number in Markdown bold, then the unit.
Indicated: **310** °
